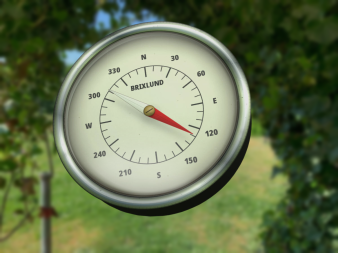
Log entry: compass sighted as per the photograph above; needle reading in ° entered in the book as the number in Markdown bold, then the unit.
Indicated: **130** °
